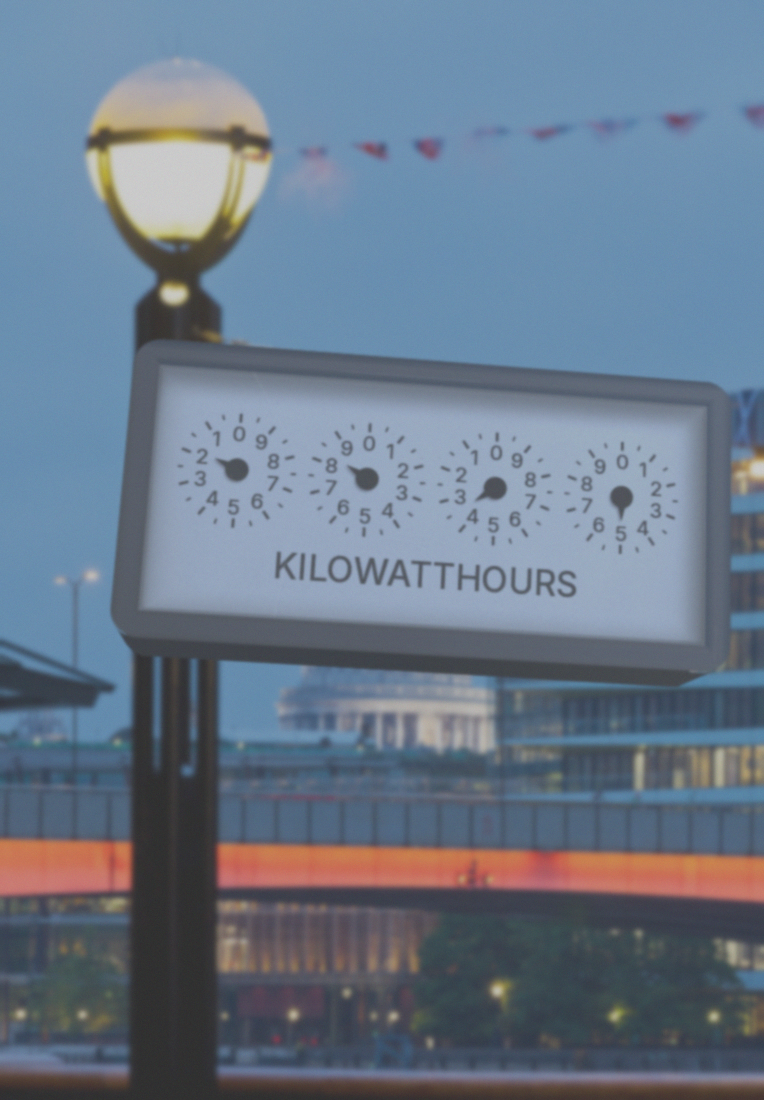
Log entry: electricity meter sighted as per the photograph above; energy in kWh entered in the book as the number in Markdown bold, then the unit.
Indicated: **1835** kWh
